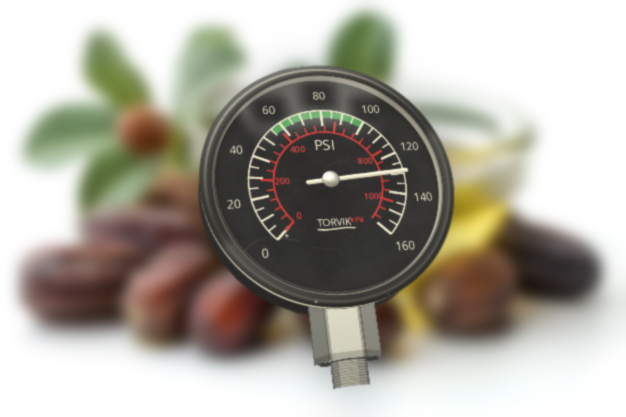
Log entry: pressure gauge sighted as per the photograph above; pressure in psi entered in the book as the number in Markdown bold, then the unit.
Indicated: **130** psi
